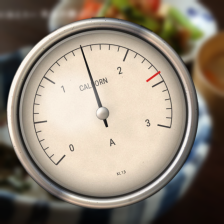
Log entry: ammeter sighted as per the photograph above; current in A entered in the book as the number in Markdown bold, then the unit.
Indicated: **1.5** A
